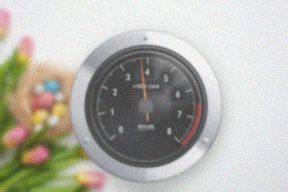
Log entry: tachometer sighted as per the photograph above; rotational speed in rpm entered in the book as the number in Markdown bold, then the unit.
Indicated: **3750** rpm
